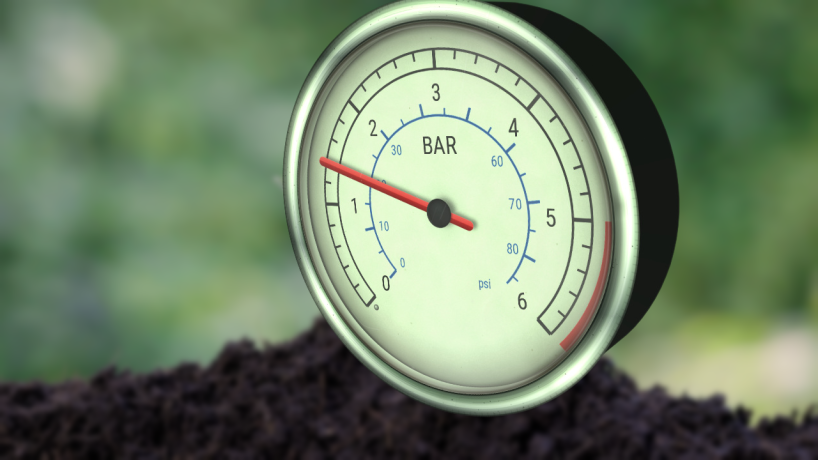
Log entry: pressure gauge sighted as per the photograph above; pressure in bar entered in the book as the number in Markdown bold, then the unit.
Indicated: **1.4** bar
